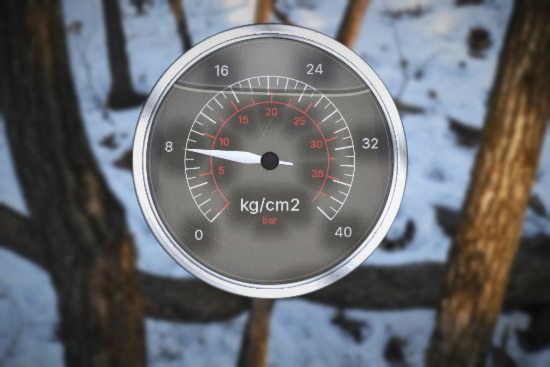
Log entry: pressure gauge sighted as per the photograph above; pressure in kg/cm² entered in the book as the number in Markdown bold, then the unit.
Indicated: **8** kg/cm²
